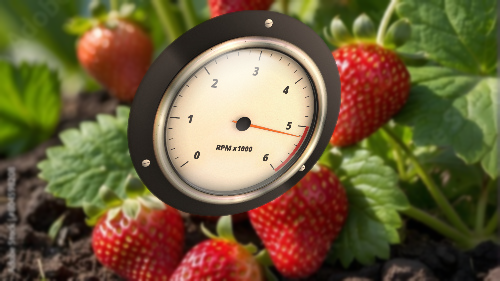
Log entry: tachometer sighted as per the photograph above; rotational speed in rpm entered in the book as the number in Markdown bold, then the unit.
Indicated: **5200** rpm
